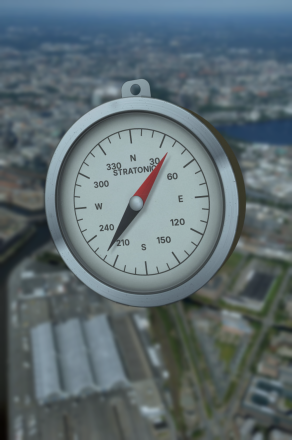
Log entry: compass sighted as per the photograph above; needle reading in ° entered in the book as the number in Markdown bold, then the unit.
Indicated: **40** °
